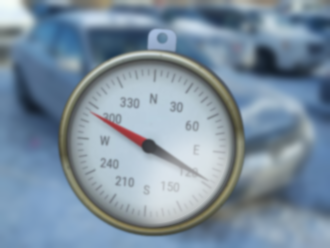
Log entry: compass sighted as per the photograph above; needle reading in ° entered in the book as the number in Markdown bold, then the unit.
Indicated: **295** °
